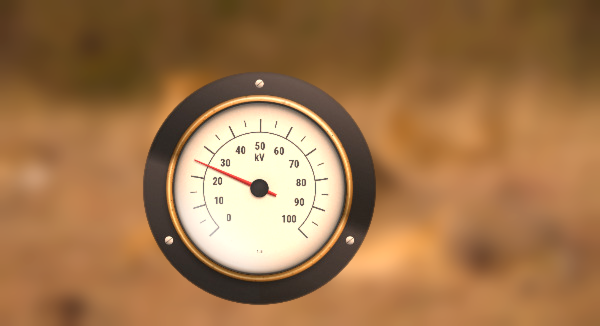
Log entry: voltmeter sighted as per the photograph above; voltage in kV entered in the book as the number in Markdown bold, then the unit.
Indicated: **25** kV
